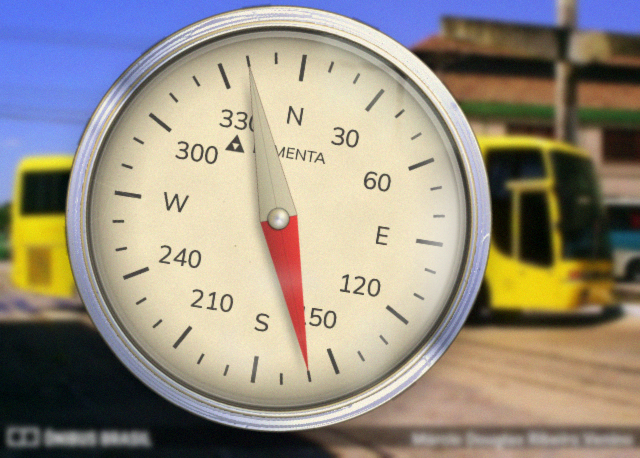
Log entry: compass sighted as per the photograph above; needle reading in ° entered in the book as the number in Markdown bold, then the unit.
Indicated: **160** °
